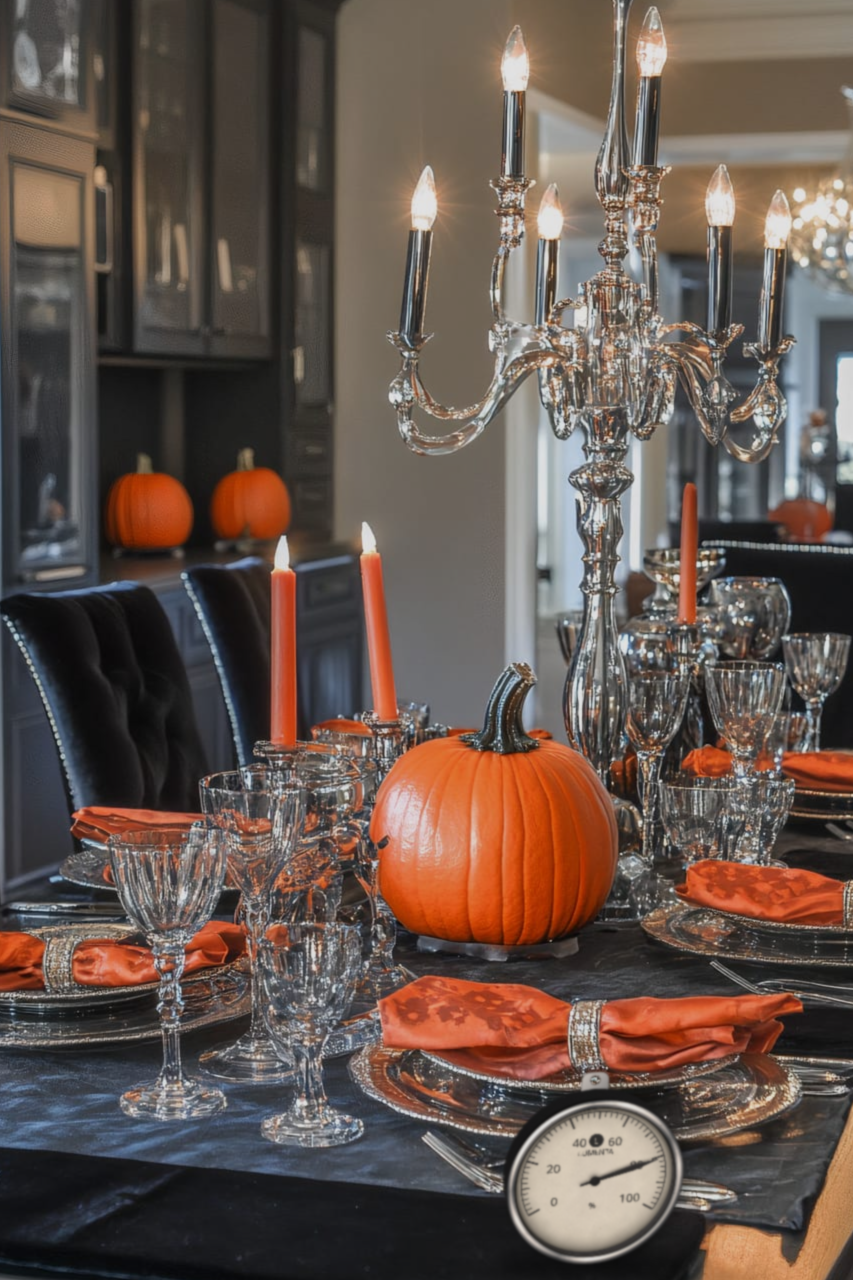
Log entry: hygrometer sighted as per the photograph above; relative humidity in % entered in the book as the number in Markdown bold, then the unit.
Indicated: **80** %
